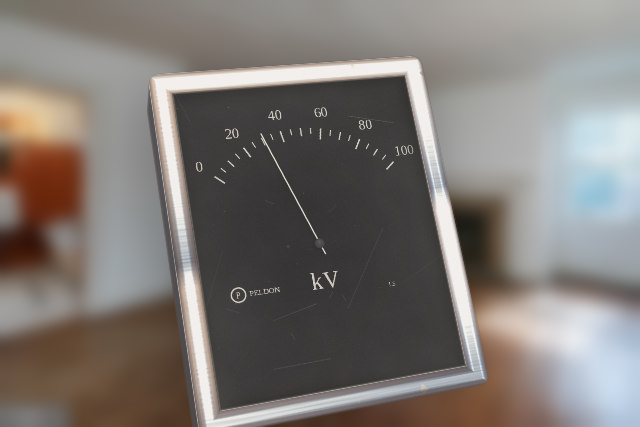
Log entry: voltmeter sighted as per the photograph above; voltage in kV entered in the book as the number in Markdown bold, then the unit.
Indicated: **30** kV
